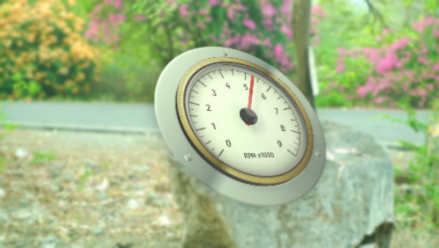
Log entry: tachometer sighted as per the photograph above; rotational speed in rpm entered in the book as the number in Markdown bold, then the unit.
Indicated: **5250** rpm
